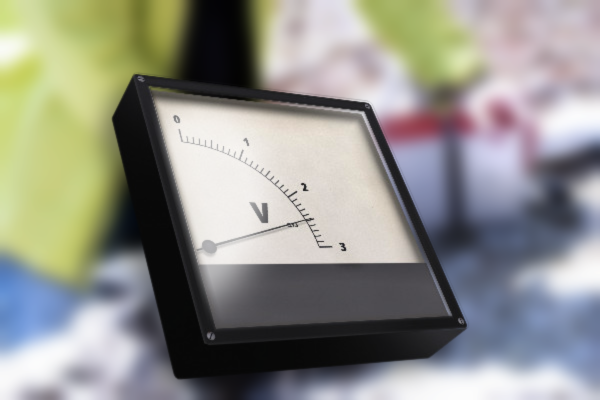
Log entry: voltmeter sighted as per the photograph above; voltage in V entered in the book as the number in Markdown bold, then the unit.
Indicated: **2.5** V
